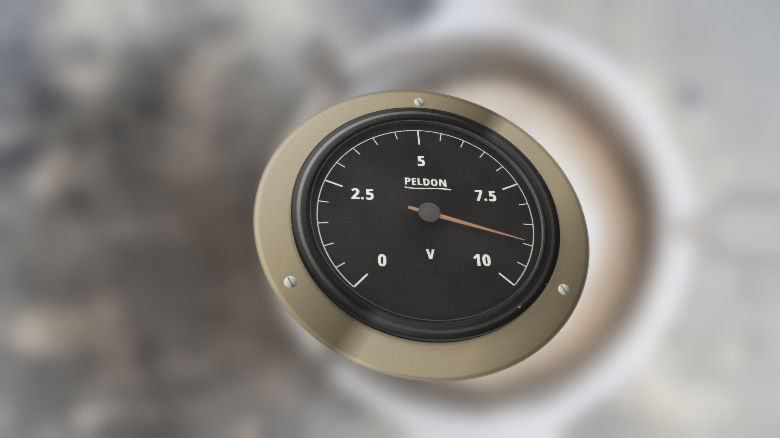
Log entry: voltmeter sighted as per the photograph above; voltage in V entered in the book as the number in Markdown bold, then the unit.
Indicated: **9** V
